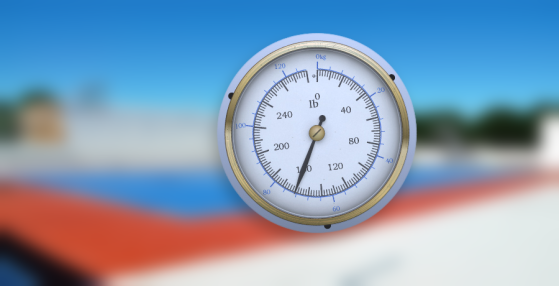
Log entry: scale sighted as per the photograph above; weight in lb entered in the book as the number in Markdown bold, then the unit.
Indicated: **160** lb
